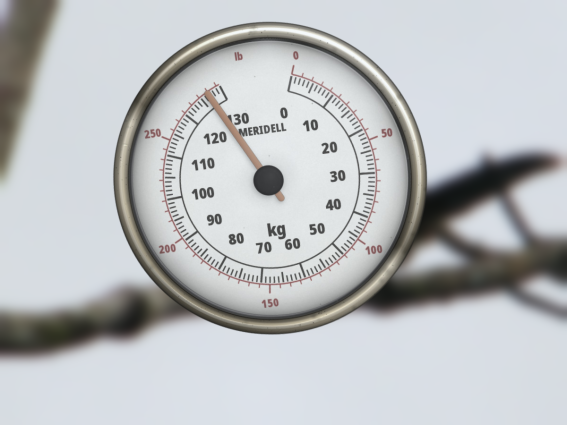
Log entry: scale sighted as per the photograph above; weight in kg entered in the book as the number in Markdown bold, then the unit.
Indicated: **127** kg
